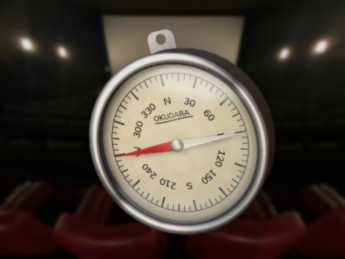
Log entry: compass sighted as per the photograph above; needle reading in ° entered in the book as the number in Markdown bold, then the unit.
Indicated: **270** °
